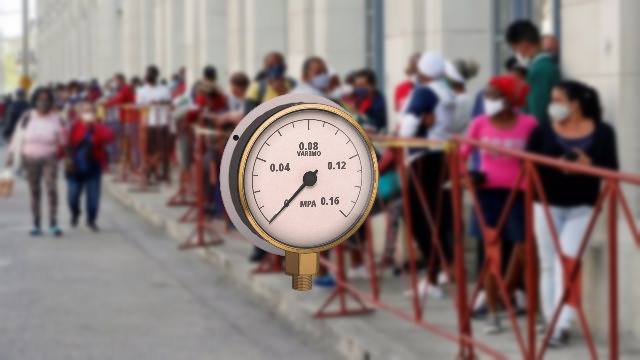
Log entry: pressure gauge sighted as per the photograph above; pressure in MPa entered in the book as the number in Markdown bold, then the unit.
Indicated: **0** MPa
